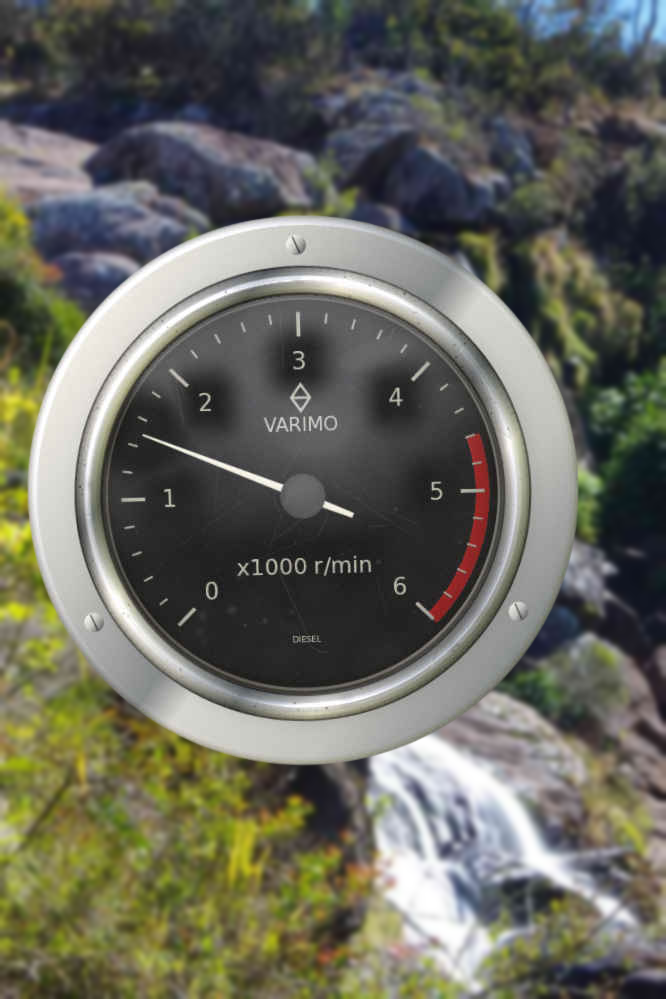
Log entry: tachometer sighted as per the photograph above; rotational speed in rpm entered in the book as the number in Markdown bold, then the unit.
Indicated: **1500** rpm
